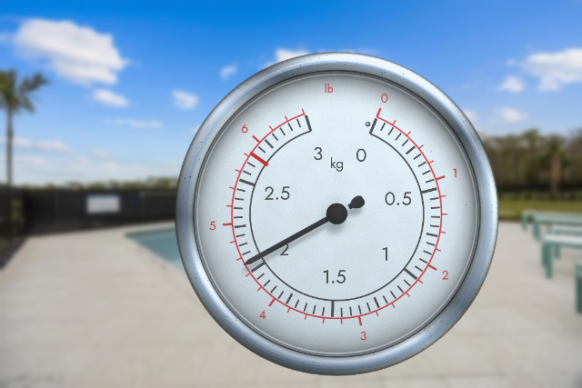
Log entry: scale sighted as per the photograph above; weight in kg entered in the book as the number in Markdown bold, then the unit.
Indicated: **2.05** kg
